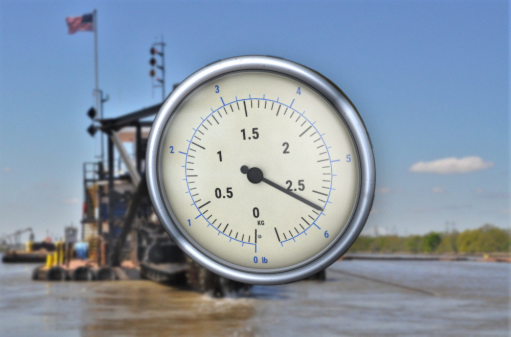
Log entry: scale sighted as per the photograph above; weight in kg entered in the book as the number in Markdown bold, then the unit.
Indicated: **2.6** kg
